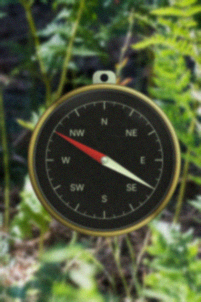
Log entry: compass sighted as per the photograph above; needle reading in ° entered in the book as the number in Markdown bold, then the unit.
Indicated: **300** °
